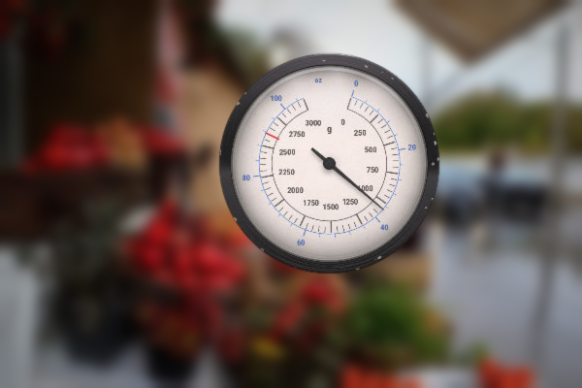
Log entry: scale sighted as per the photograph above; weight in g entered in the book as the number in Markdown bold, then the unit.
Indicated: **1050** g
